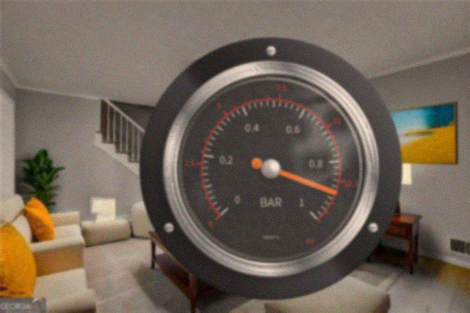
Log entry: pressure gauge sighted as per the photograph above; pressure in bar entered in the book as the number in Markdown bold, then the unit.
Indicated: **0.9** bar
